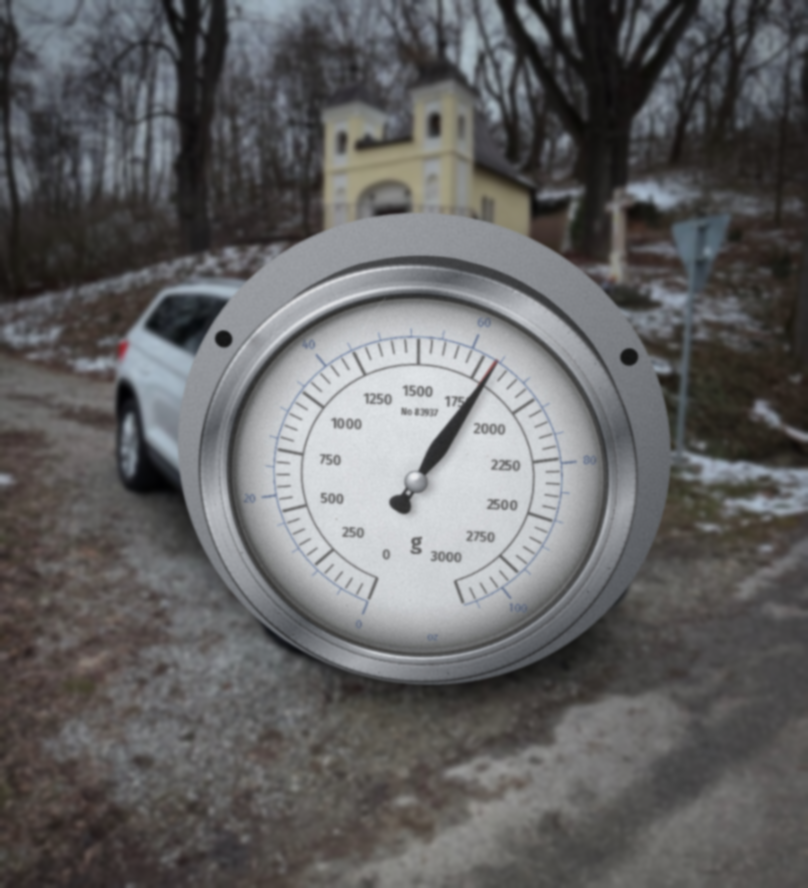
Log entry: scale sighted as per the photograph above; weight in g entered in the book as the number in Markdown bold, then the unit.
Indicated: **1800** g
